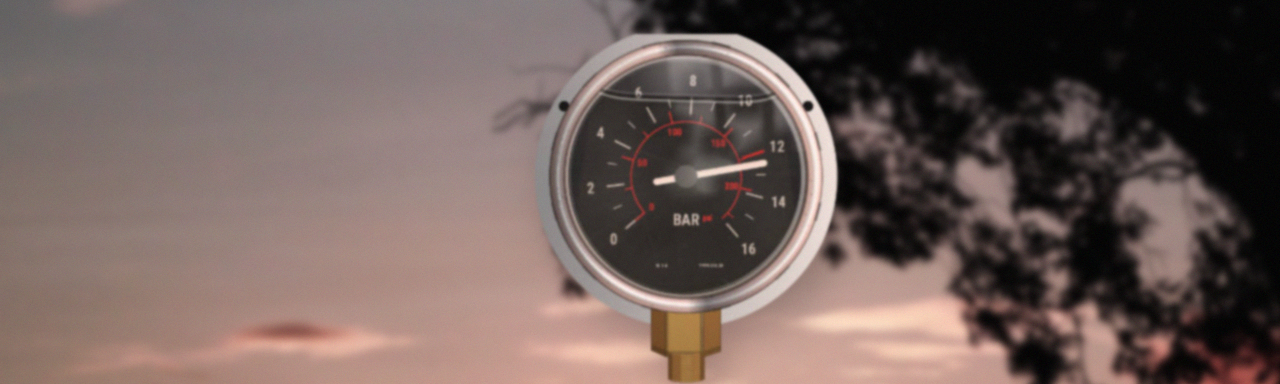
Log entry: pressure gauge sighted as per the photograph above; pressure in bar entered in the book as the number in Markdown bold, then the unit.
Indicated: **12.5** bar
